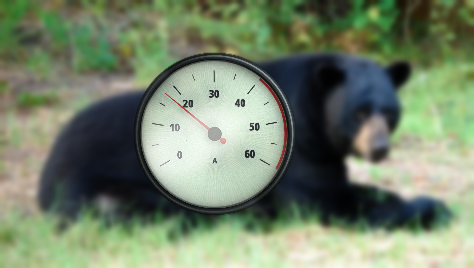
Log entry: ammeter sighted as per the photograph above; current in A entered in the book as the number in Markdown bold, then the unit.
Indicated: **17.5** A
